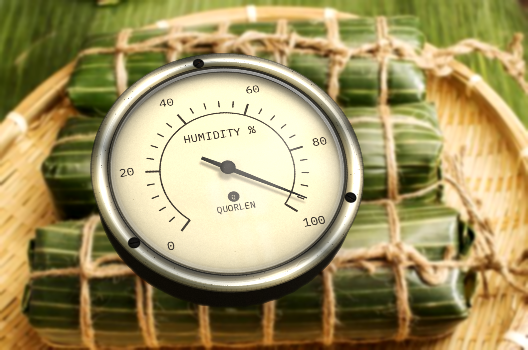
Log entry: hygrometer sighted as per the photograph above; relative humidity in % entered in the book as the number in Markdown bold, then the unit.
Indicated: **96** %
